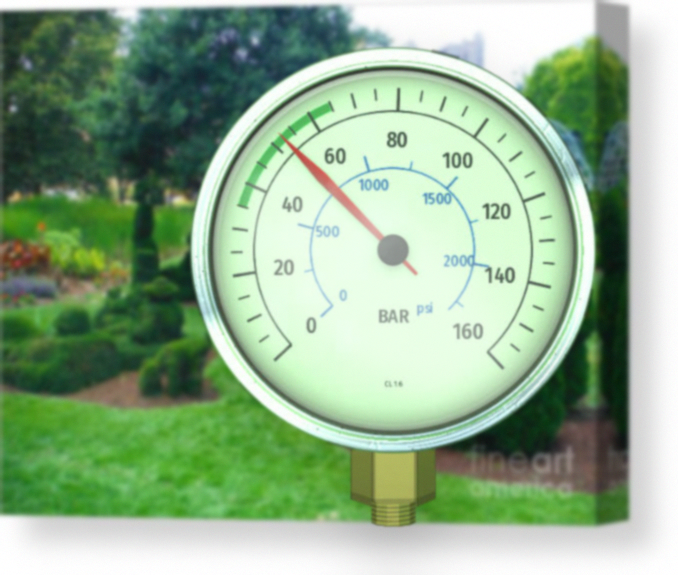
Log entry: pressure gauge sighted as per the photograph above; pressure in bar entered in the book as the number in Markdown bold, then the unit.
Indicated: **52.5** bar
